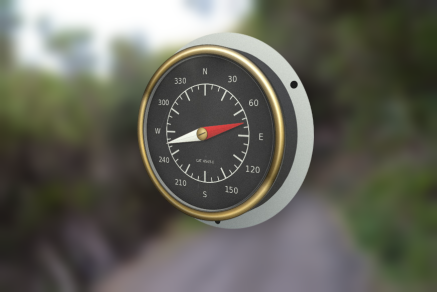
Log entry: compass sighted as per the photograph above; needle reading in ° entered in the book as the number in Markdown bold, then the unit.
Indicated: **75** °
